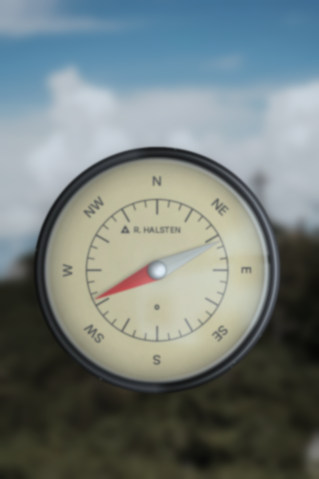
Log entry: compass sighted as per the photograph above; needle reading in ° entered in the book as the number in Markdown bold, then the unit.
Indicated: **245** °
